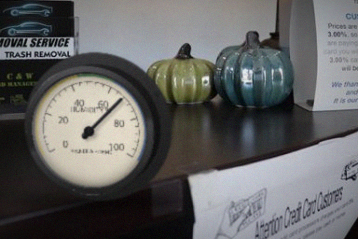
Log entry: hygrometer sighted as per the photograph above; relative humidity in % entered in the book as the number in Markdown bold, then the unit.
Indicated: **68** %
